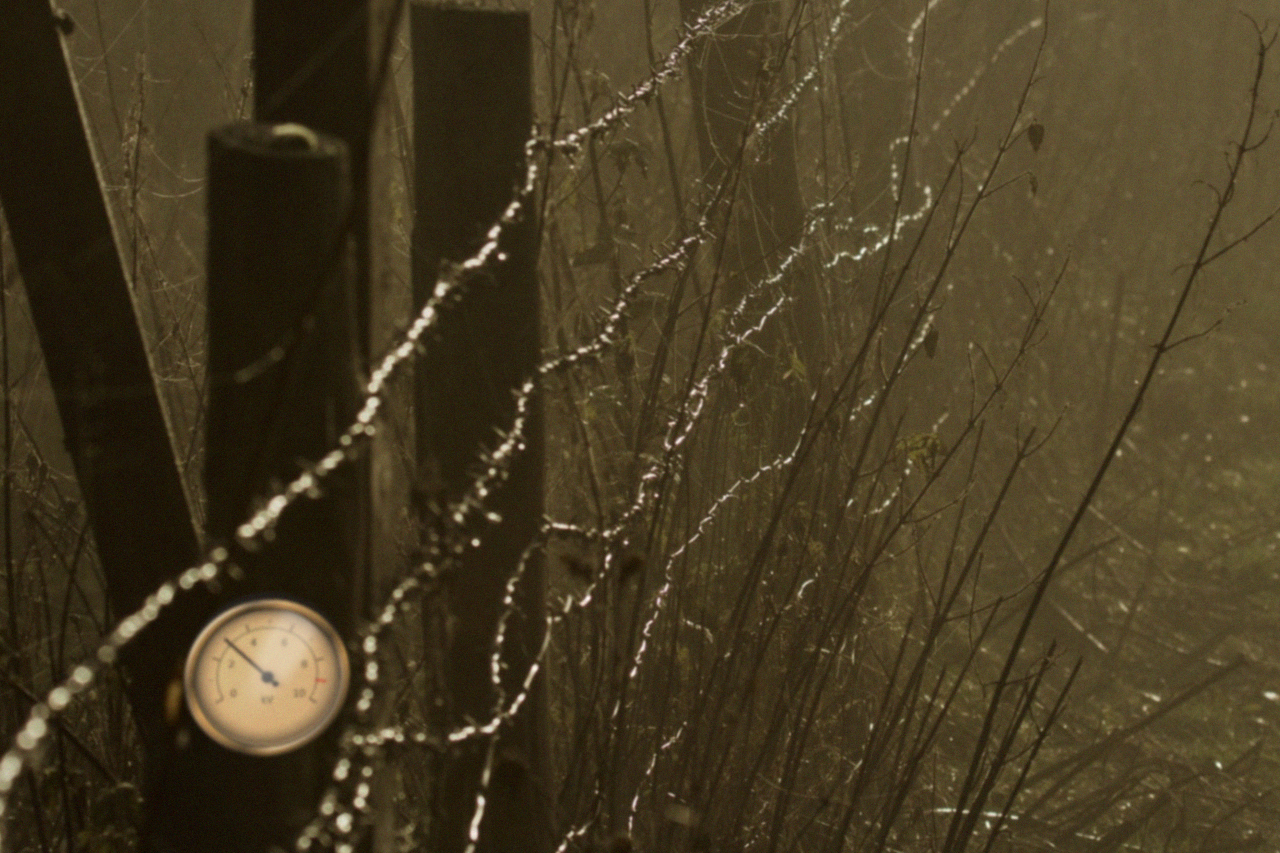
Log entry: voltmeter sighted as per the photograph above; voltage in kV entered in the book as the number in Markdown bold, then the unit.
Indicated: **3** kV
